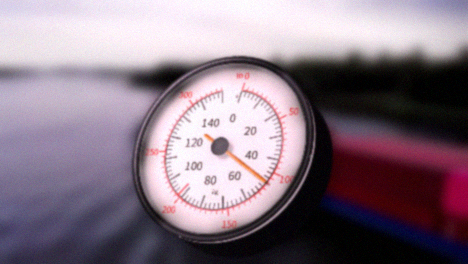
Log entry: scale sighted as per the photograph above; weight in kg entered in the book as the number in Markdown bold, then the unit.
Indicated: **50** kg
